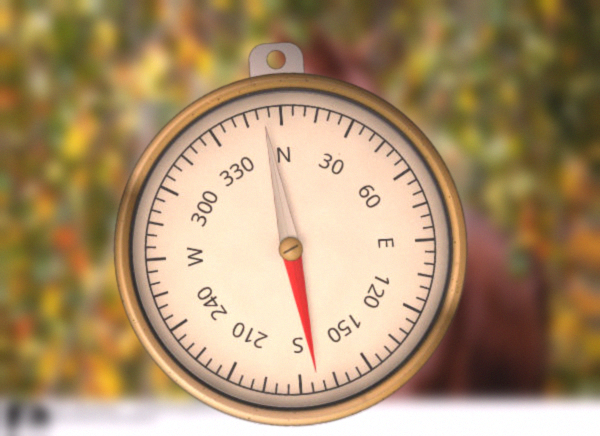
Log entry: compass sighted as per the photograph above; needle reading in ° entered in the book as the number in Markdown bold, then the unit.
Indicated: **172.5** °
